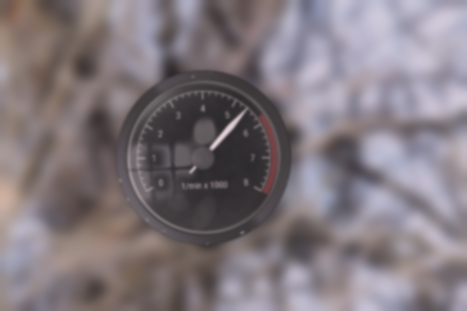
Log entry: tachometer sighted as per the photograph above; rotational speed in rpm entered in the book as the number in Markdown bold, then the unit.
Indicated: **5400** rpm
